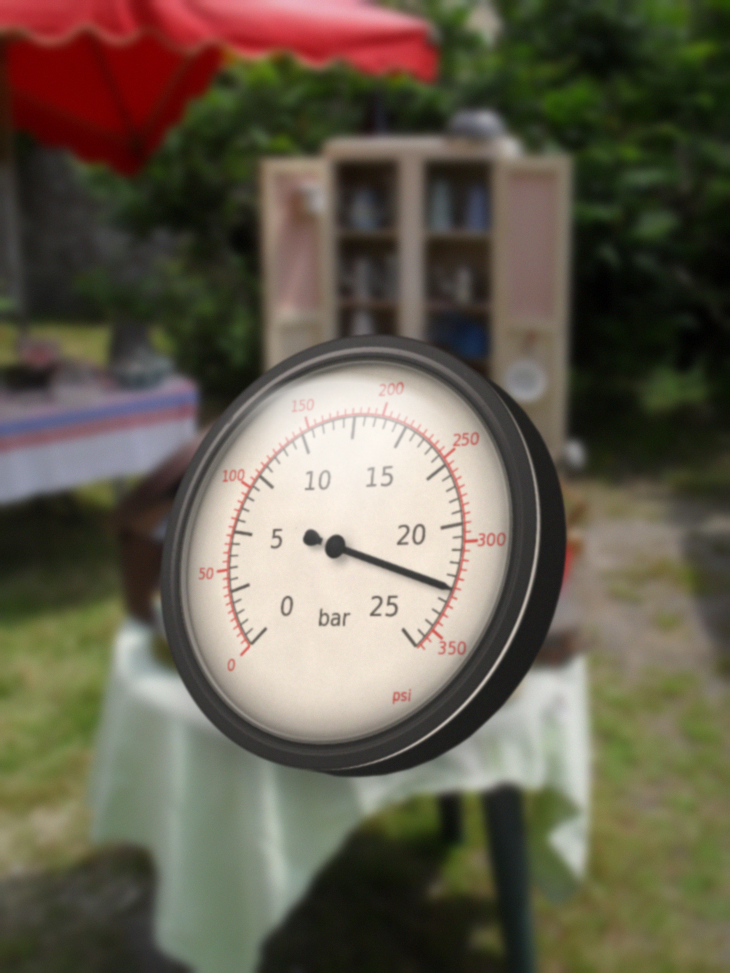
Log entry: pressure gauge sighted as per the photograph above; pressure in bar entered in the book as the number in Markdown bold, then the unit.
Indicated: **22.5** bar
